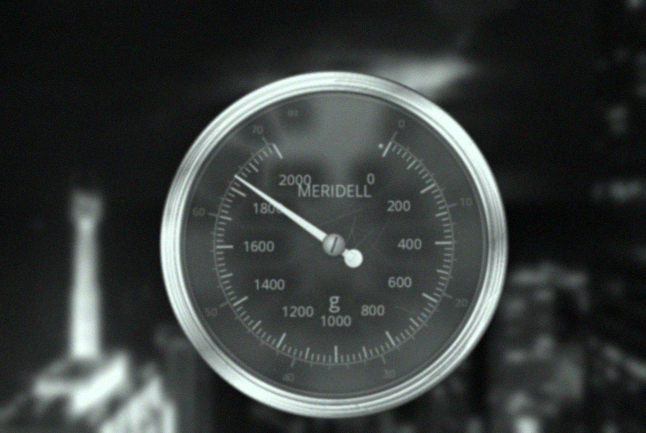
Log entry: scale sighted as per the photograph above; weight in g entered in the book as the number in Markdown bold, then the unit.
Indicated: **1840** g
